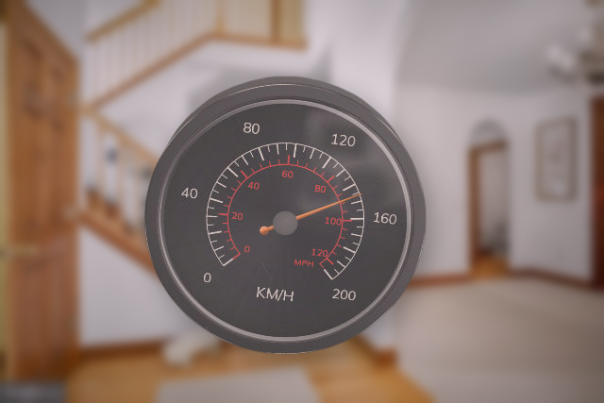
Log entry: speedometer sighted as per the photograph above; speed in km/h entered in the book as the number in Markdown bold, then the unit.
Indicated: **145** km/h
